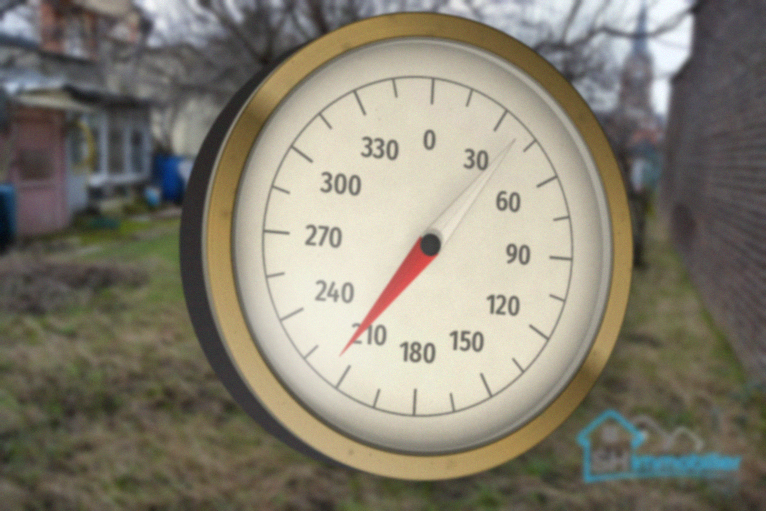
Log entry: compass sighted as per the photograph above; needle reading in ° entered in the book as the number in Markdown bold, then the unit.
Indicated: **217.5** °
